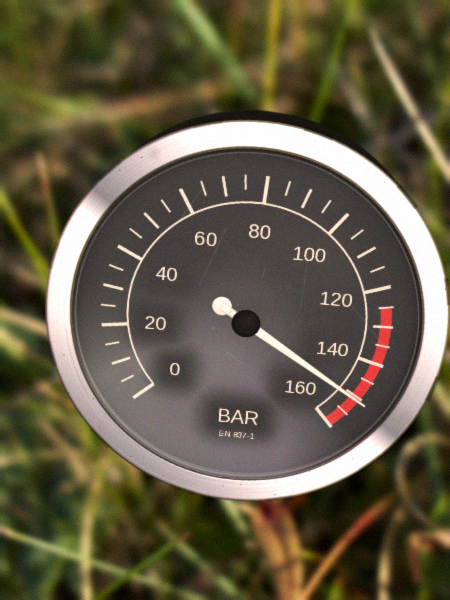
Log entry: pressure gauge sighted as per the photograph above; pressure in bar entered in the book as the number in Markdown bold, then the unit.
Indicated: **150** bar
